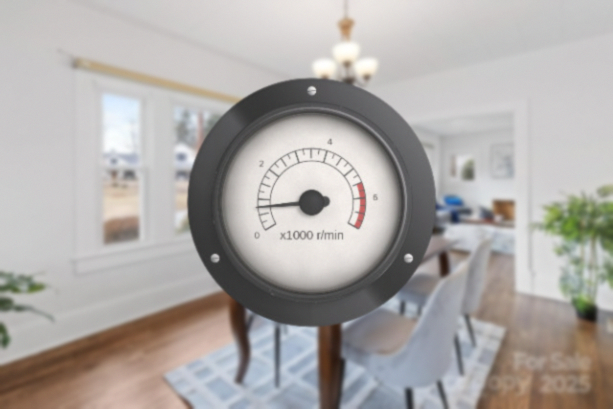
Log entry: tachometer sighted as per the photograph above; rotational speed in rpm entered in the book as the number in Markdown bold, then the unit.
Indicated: **750** rpm
